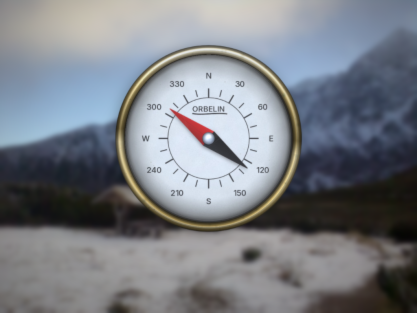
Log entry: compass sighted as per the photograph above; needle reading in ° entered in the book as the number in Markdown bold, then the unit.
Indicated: **307.5** °
